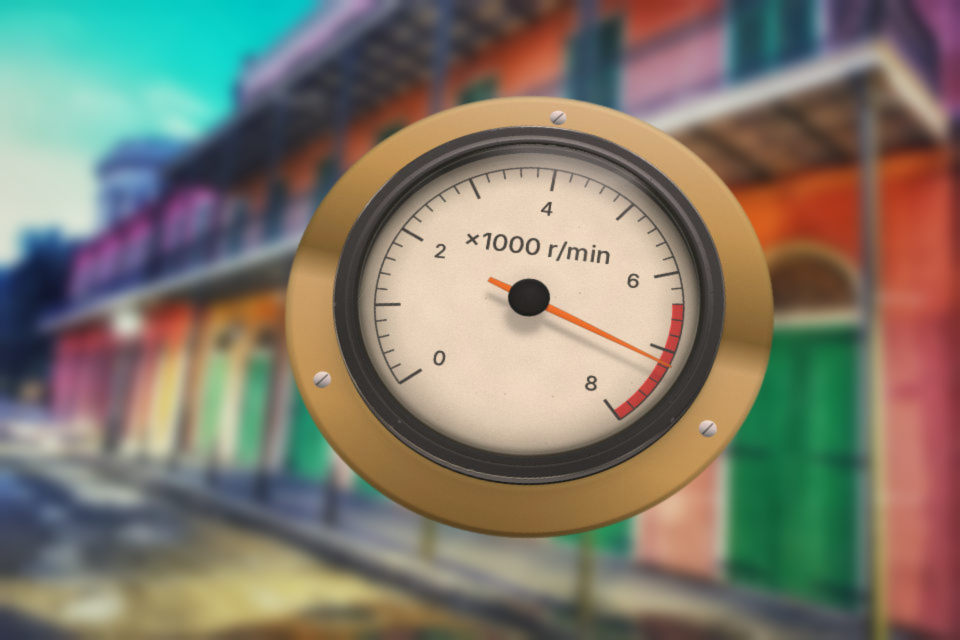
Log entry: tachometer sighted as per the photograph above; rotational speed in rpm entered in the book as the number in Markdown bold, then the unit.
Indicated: **7200** rpm
